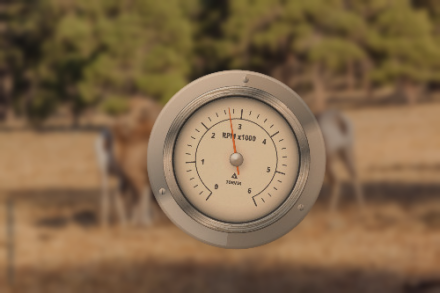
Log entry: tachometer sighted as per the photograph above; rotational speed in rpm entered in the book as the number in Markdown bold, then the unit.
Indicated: **2700** rpm
